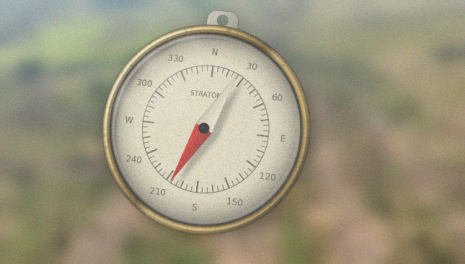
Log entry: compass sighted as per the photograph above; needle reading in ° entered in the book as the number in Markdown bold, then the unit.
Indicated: **205** °
